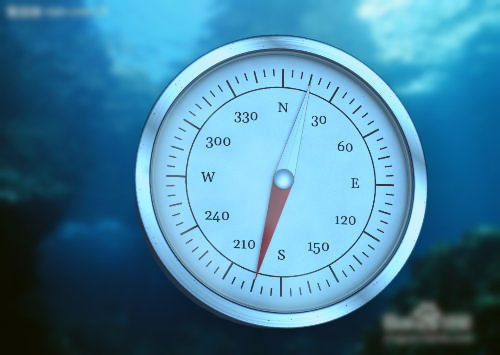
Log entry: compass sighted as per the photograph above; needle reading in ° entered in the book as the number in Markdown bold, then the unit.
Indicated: **195** °
